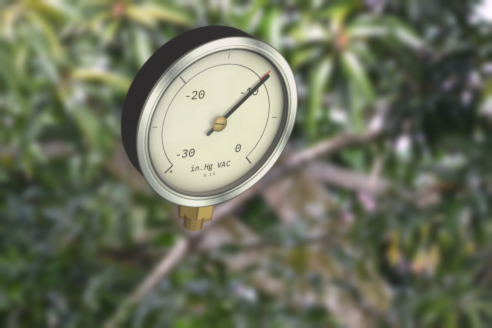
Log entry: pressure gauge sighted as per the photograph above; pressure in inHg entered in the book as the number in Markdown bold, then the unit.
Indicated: **-10** inHg
